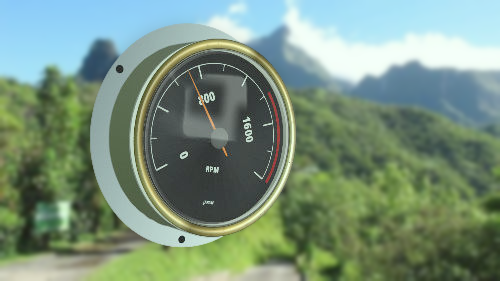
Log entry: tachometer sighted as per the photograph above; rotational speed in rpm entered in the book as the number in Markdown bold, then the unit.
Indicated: **700** rpm
